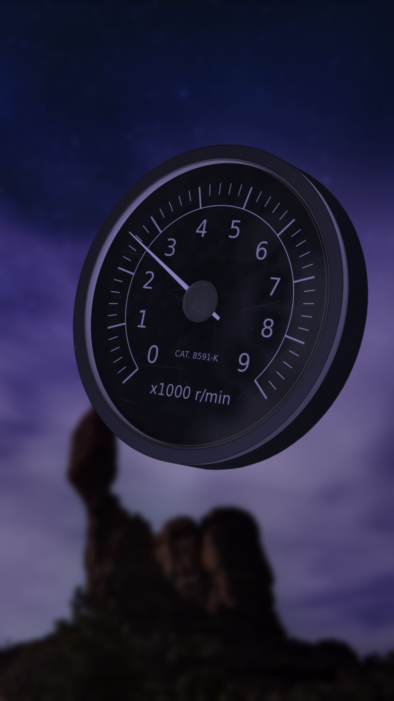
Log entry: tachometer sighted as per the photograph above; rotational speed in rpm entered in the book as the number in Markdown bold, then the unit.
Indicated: **2600** rpm
